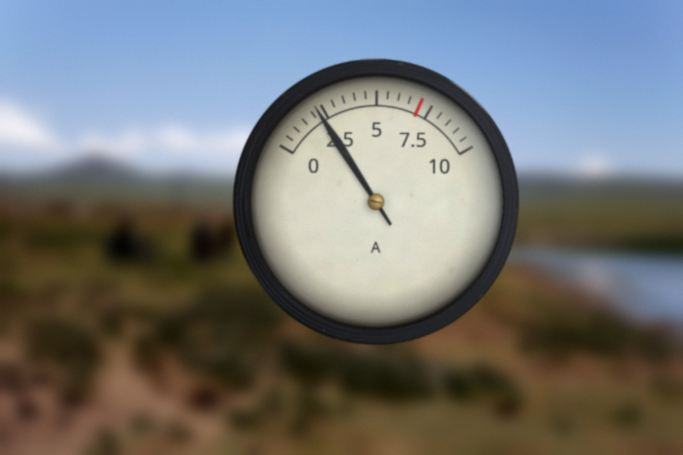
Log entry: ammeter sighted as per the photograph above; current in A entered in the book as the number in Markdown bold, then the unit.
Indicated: **2.25** A
